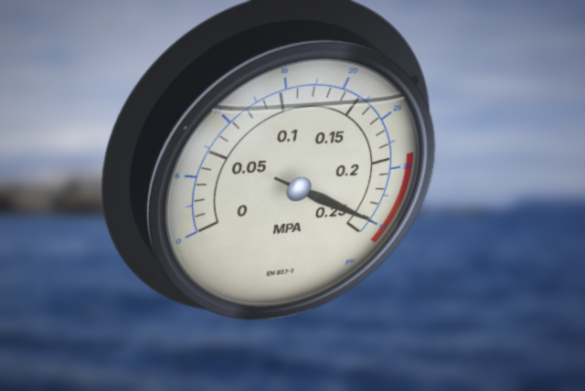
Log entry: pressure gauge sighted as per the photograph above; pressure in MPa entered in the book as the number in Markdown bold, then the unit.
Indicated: **0.24** MPa
